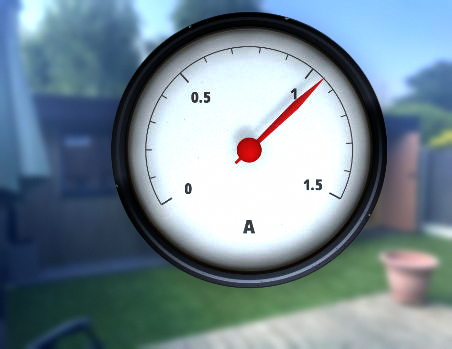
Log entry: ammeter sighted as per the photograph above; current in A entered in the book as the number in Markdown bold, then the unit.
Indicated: **1.05** A
